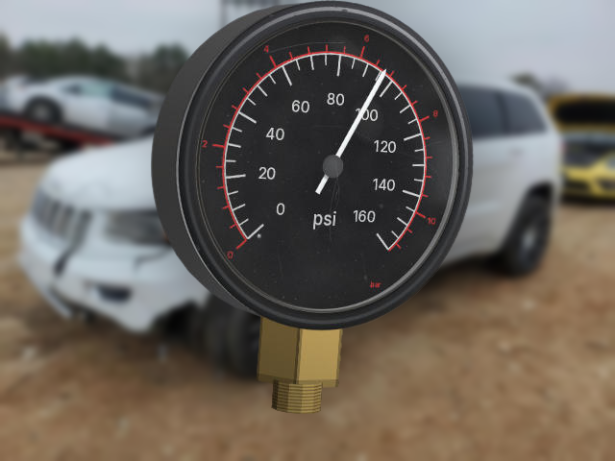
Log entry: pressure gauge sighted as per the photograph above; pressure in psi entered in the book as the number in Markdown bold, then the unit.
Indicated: **95** psi
